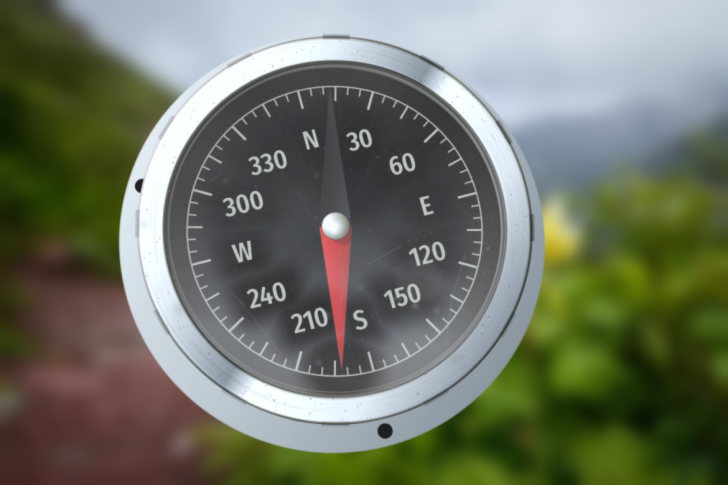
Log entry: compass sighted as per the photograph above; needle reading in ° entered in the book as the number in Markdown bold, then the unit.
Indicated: **192.5** °
